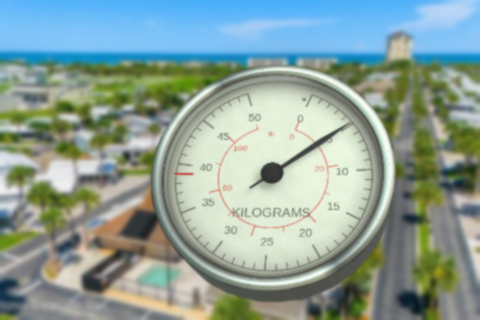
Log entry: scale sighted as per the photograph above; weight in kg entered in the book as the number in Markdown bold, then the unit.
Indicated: **5** kg
